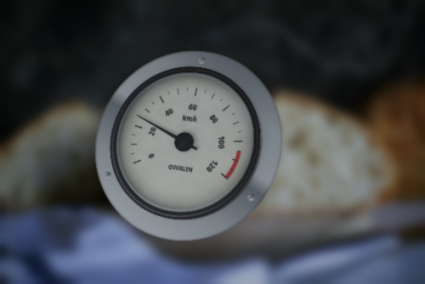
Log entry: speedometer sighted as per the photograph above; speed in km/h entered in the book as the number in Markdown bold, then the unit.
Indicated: **25** km/h
